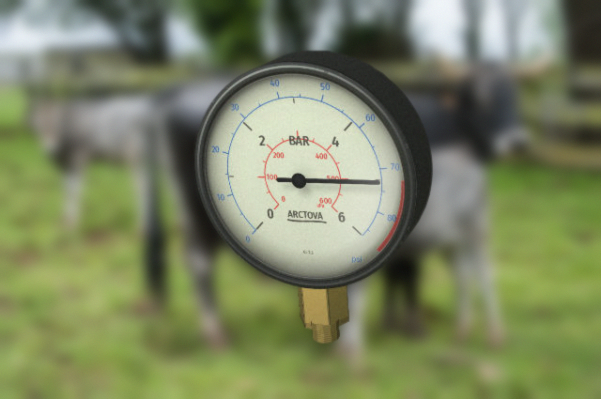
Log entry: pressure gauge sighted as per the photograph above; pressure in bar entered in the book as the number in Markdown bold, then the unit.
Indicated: **5** bar
